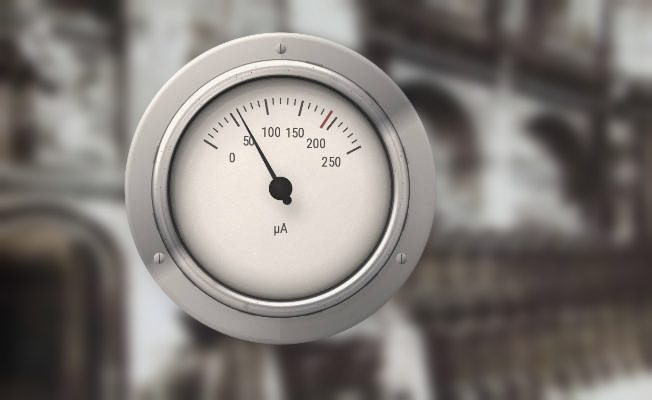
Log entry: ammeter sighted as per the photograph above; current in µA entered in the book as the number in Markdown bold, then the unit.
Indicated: **60** µA
